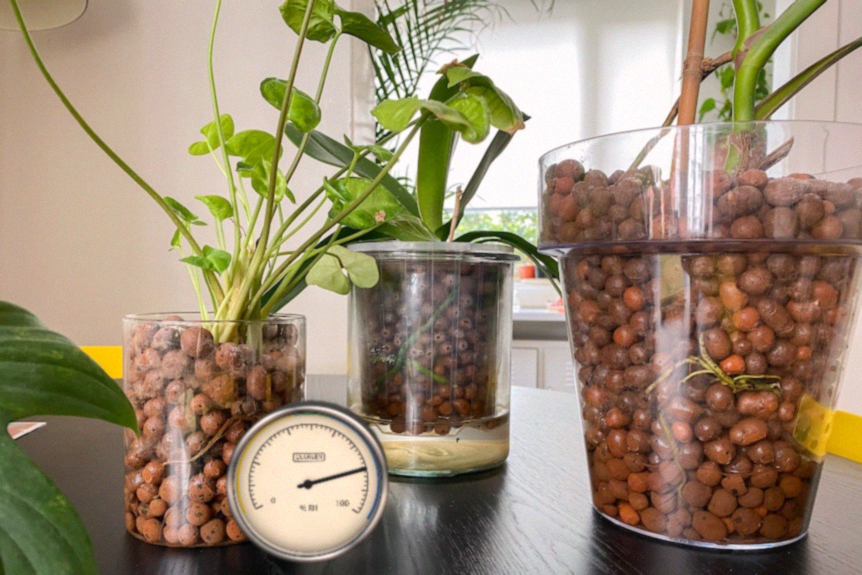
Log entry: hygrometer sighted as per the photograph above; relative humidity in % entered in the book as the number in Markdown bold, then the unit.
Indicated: **80** %
